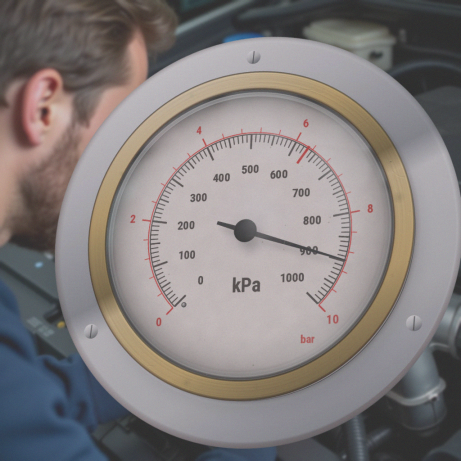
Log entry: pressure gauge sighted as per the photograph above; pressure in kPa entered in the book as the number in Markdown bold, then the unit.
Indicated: **900** kPa
